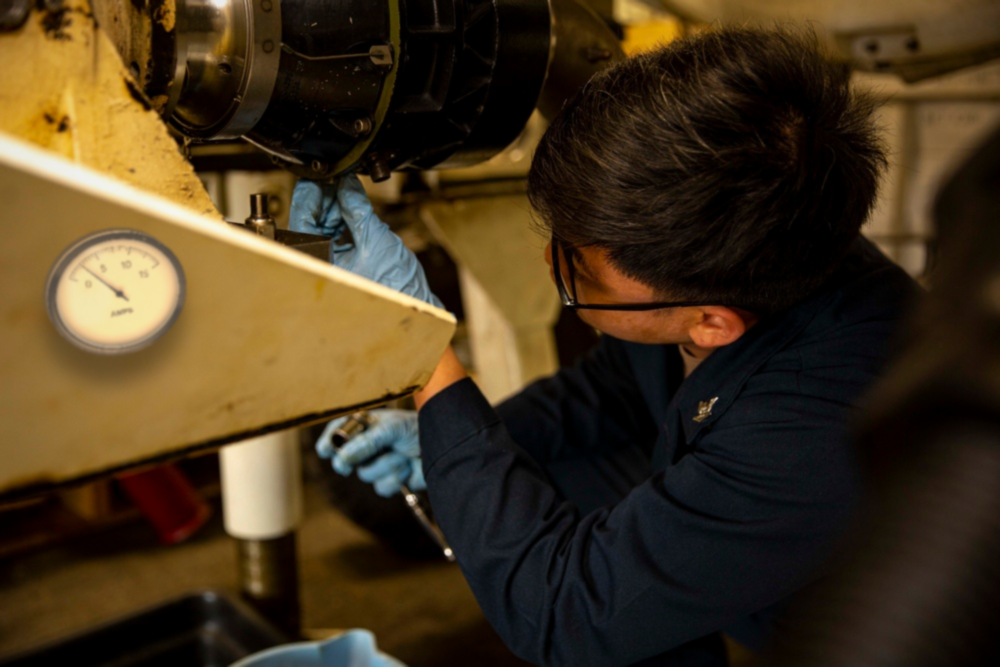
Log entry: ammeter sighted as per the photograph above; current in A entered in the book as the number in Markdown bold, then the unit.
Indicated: **2.5** A
